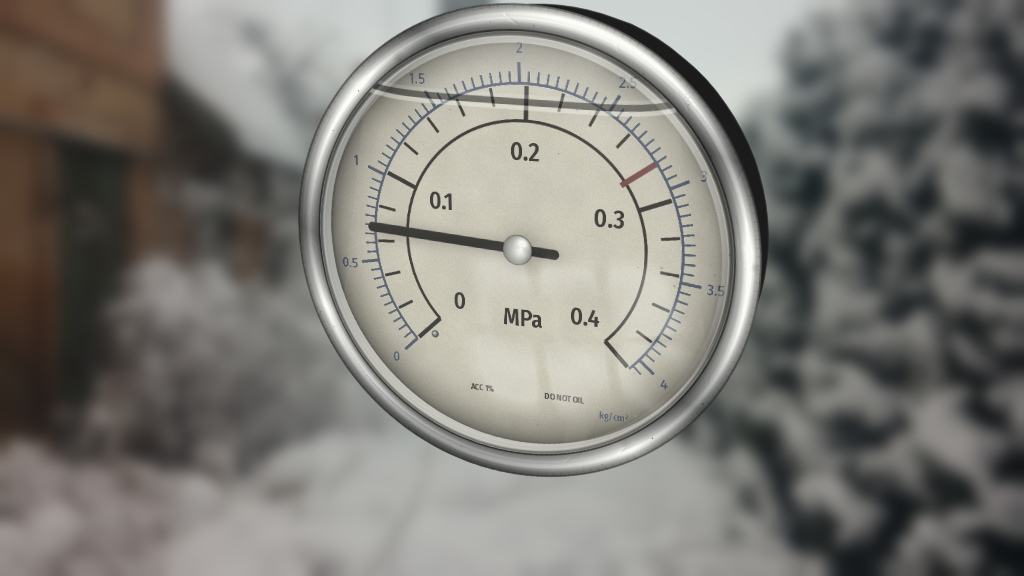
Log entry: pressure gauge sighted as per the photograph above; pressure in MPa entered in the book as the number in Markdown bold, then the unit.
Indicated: **0.07** MPa
